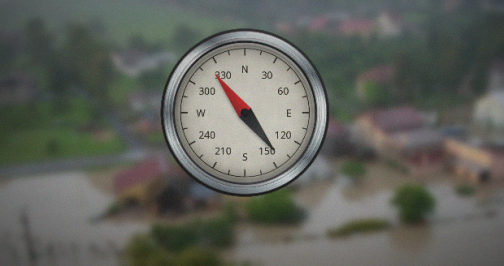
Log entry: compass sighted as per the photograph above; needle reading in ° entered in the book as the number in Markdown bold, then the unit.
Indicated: **322.5** °
